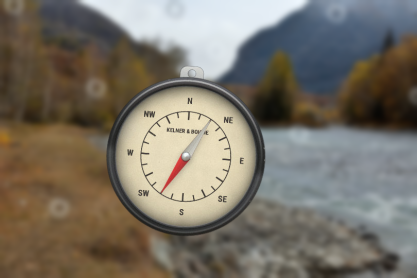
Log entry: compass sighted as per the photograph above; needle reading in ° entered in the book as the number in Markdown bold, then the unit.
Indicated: **210** °
